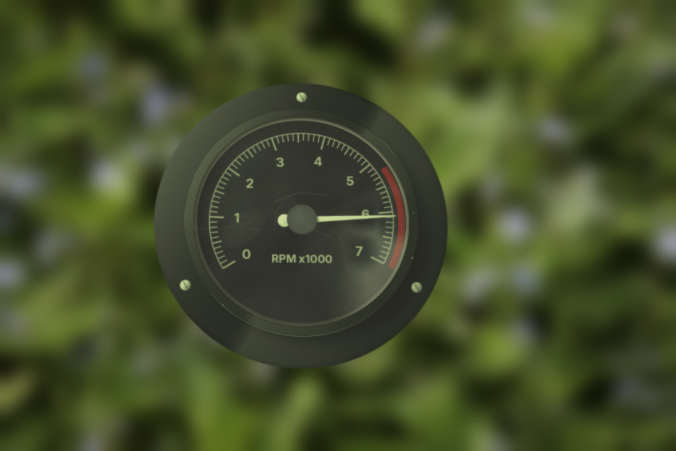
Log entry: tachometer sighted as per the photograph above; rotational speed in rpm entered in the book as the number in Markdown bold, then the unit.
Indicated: **6100** rpm
